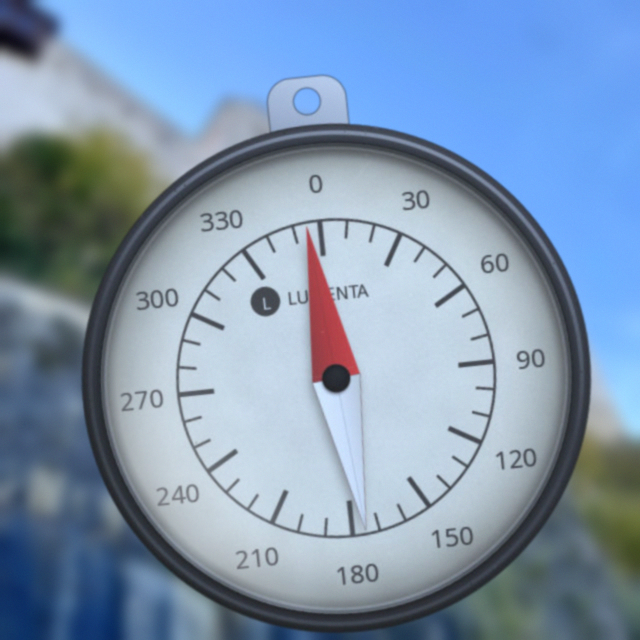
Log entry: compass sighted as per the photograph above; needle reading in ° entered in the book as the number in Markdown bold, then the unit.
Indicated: **355** °
